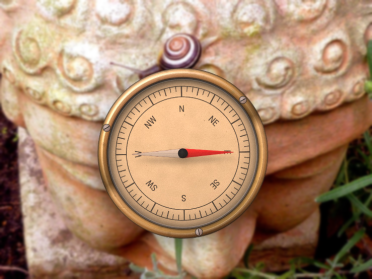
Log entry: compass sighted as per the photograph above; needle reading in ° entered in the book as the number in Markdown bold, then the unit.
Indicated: **90** °
